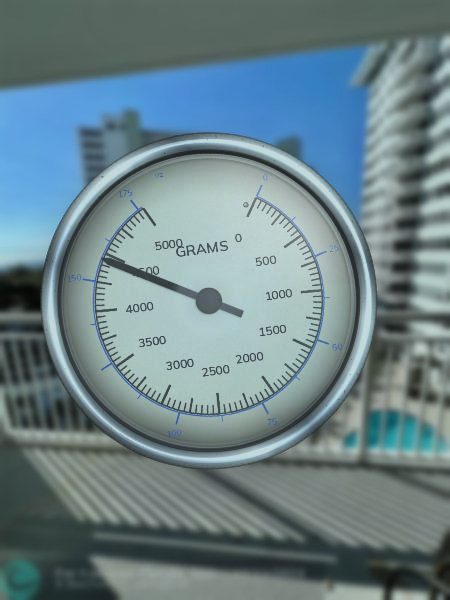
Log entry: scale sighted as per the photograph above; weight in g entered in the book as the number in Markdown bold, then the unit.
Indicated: **4450** g
